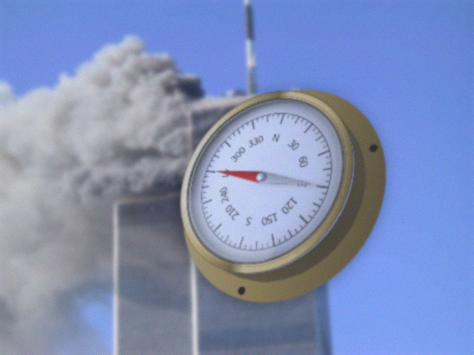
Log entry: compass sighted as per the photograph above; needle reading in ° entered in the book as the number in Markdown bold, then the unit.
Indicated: **270** °
